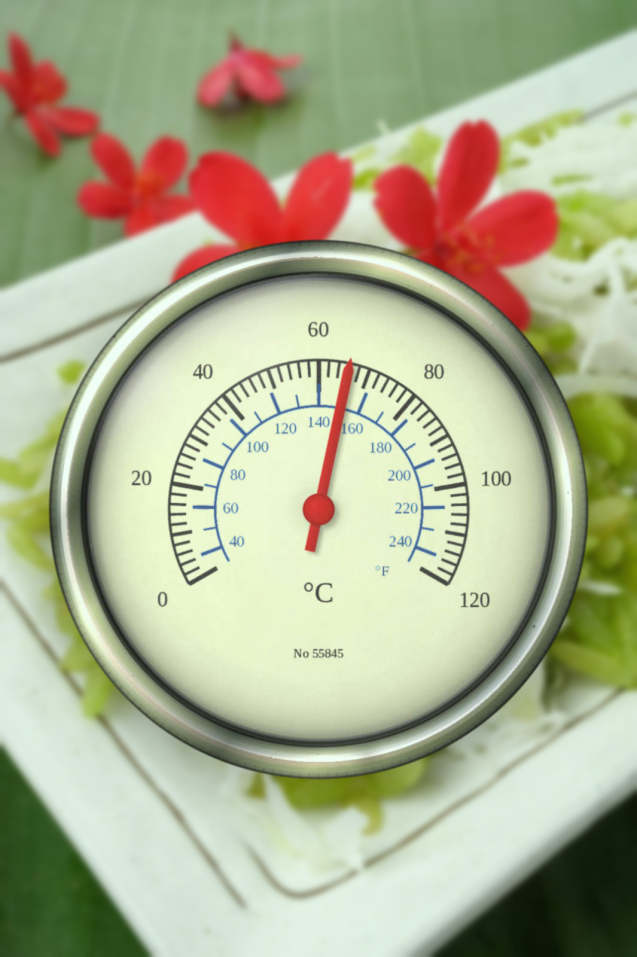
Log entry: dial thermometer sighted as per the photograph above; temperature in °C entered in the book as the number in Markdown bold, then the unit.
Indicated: **66** °C
